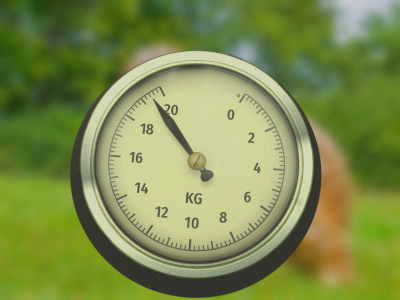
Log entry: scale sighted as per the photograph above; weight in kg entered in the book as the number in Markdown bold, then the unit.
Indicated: **19.4** kg
